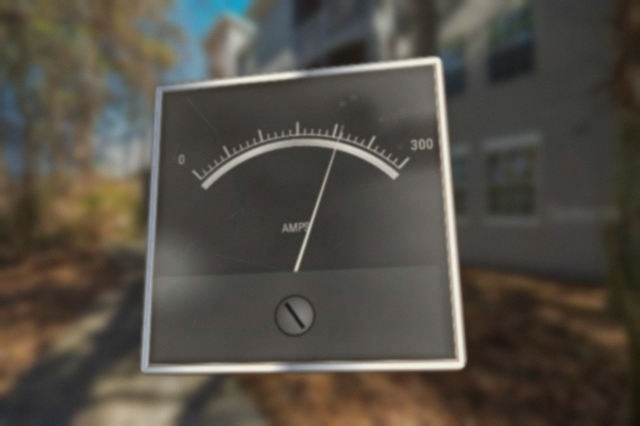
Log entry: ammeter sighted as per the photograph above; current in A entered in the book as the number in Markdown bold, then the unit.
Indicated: **210** A
